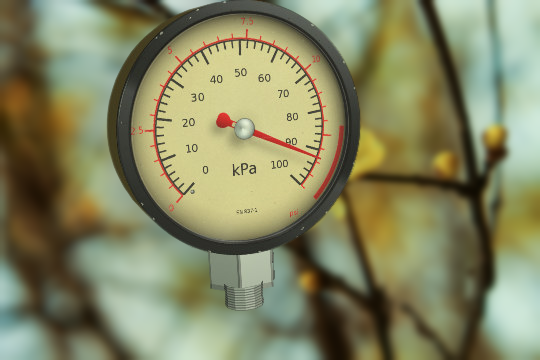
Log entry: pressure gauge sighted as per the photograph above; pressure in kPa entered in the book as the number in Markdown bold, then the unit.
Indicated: **92** kPa
